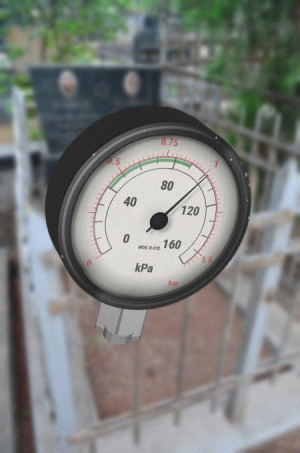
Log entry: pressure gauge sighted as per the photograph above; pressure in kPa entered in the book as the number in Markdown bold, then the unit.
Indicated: **100** kPa
